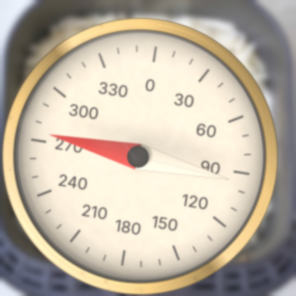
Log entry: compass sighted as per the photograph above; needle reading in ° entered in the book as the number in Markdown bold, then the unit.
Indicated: **275** °
